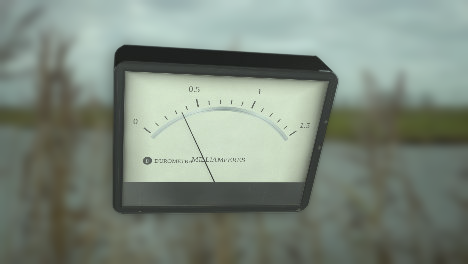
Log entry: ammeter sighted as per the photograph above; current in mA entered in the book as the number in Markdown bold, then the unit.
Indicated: **0.35** mA
